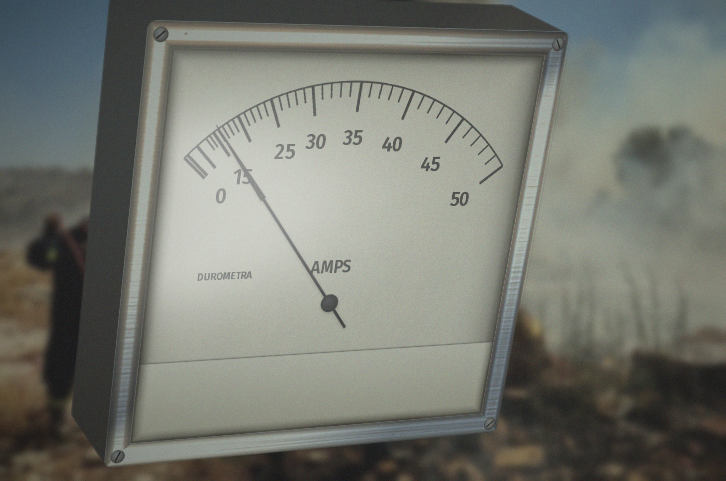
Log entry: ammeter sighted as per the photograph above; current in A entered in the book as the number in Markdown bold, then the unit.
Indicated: **16** A
